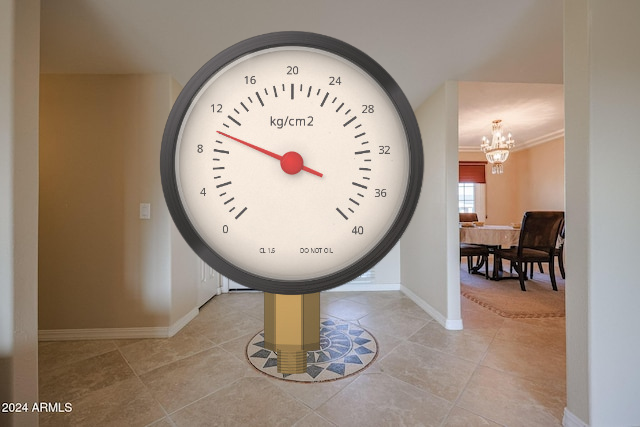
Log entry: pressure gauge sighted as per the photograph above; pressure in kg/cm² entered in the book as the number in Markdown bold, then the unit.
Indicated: **10** kg/cm²
